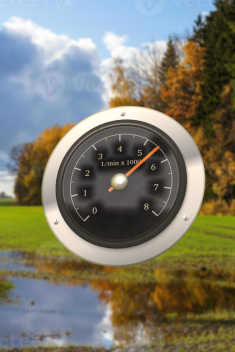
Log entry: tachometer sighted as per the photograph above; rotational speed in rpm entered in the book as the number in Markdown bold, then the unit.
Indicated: **5500** rpm
